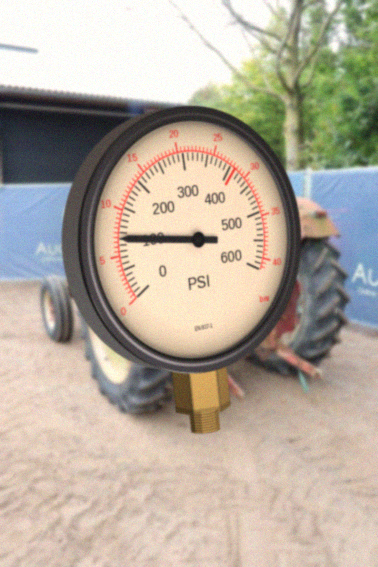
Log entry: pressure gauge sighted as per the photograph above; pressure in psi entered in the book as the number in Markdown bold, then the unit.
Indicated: **100** psi
